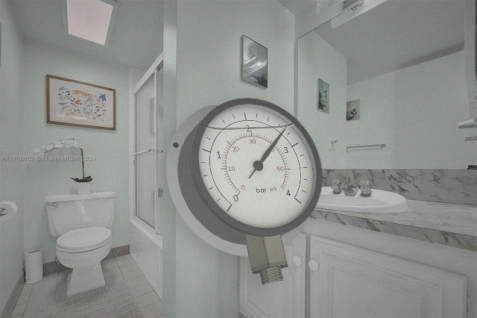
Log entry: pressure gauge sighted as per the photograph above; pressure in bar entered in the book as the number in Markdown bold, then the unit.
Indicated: **2.7** bar
